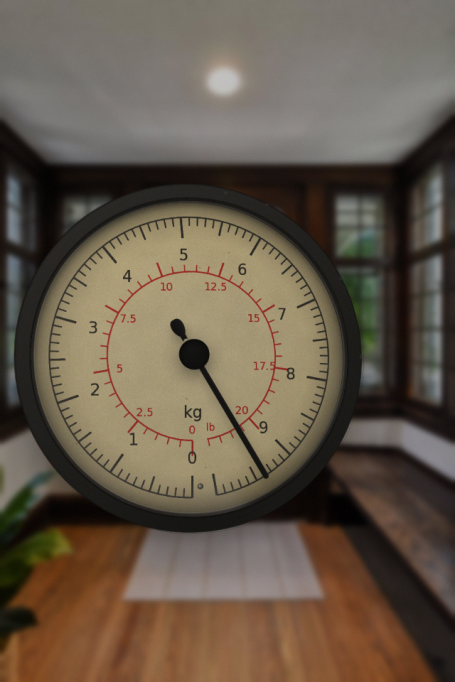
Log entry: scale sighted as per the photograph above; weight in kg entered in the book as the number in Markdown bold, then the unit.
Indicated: **9.4** kg
